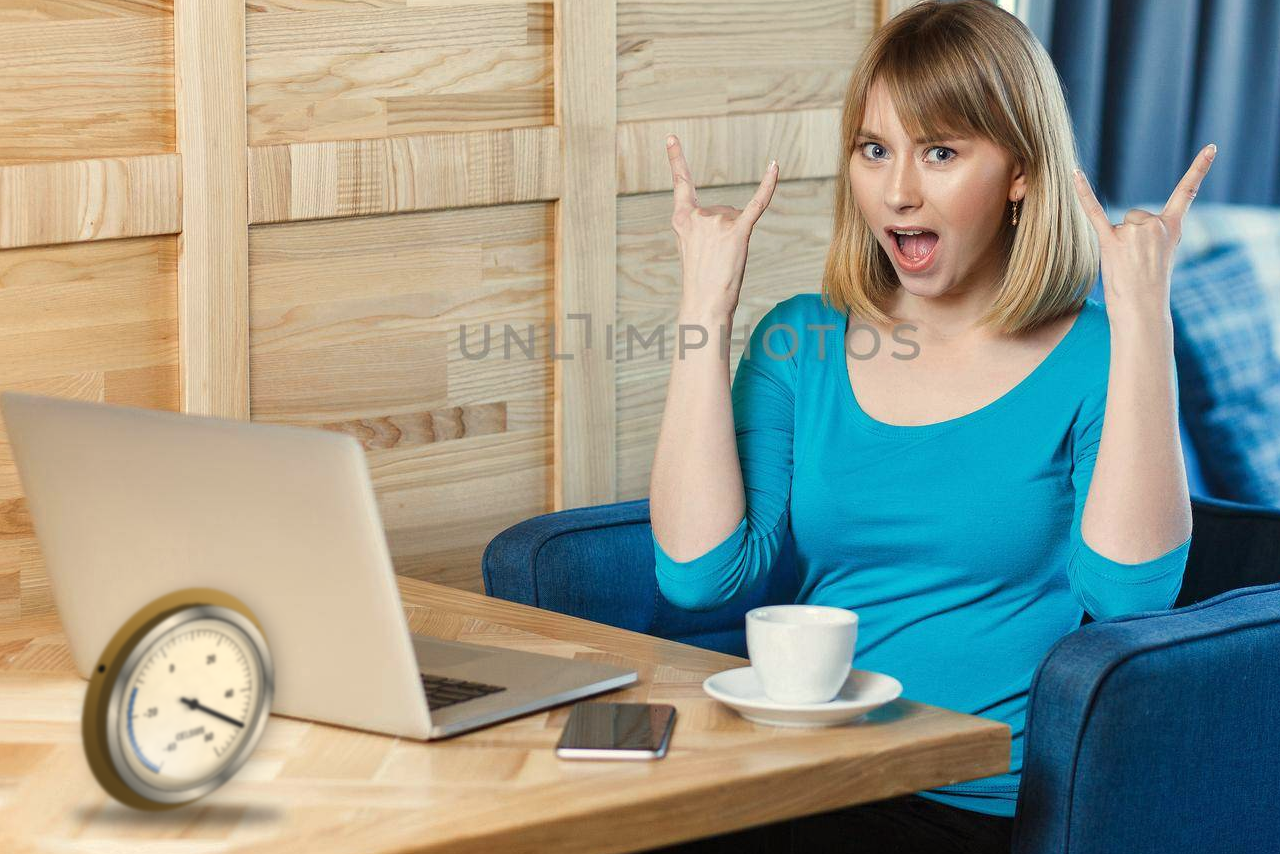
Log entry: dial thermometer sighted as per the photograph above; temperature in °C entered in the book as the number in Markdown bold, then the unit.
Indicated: **50** °C
